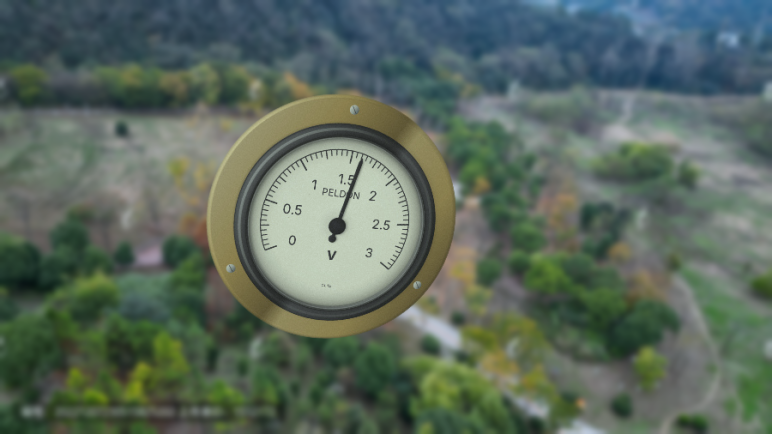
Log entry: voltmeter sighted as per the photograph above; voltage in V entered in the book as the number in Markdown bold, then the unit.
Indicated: **1.6** V
